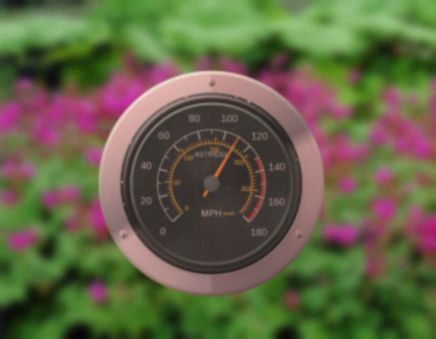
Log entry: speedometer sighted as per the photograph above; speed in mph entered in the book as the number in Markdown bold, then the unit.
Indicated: **110** mph
